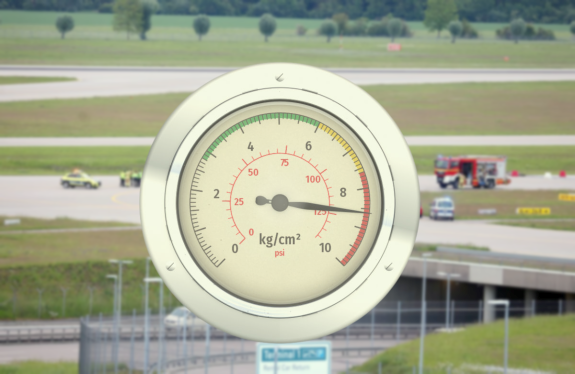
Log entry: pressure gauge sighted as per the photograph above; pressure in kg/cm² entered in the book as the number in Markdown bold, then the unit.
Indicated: **8.6** kg/cm²
